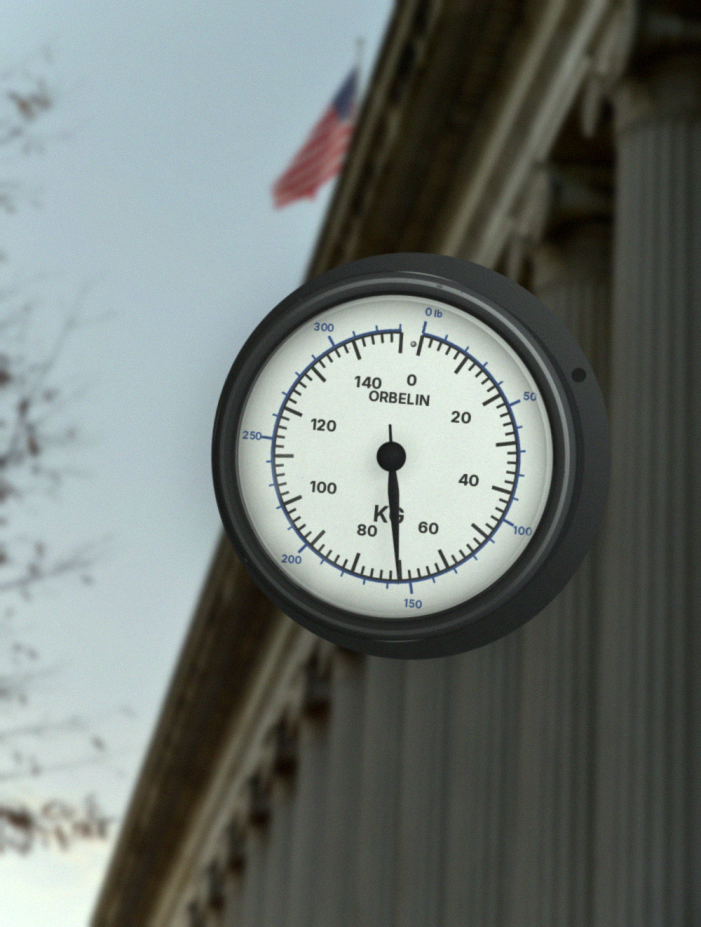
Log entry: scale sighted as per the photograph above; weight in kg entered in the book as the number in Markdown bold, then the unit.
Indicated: **70** kg
